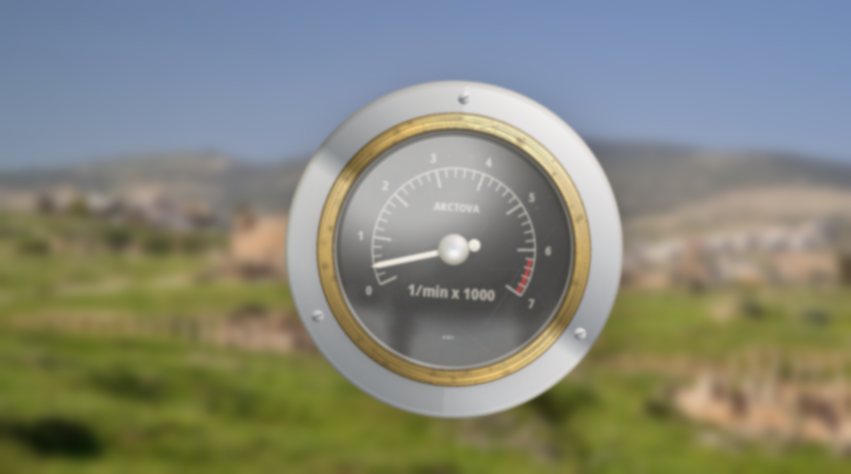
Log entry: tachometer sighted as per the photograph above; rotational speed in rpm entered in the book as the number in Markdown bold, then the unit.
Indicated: **400** rpm
